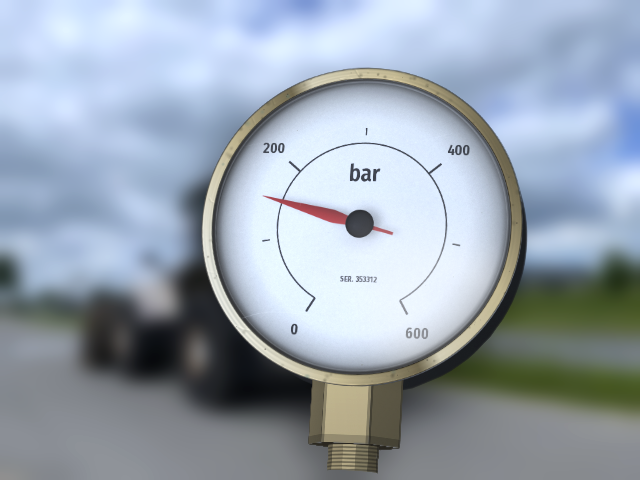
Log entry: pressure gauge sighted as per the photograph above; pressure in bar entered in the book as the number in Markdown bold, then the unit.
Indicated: **150** bar
